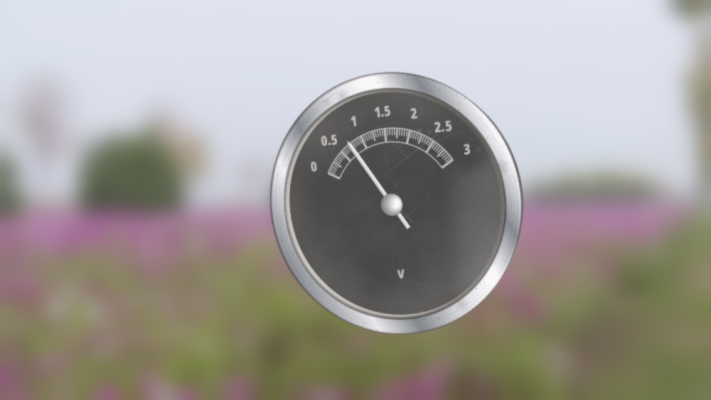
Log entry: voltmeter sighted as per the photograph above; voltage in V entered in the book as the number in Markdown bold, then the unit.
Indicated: **0.75** V
